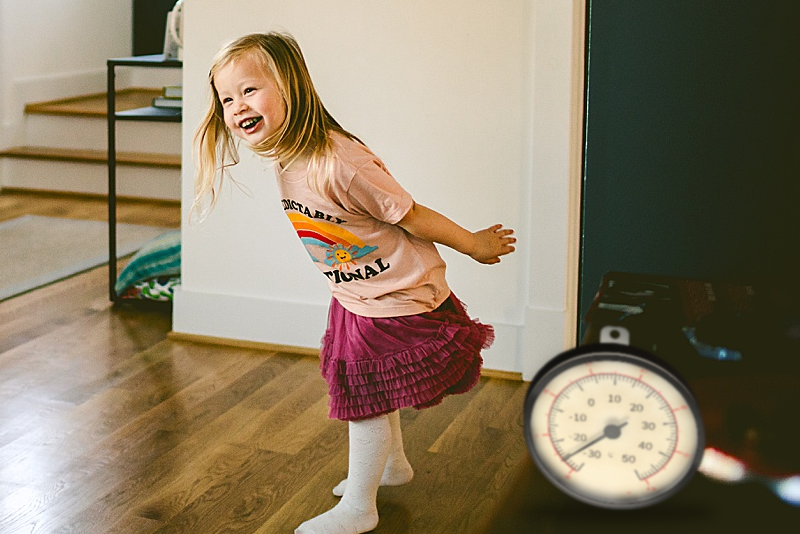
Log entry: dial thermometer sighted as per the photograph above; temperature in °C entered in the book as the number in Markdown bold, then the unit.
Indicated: **-25** °C
